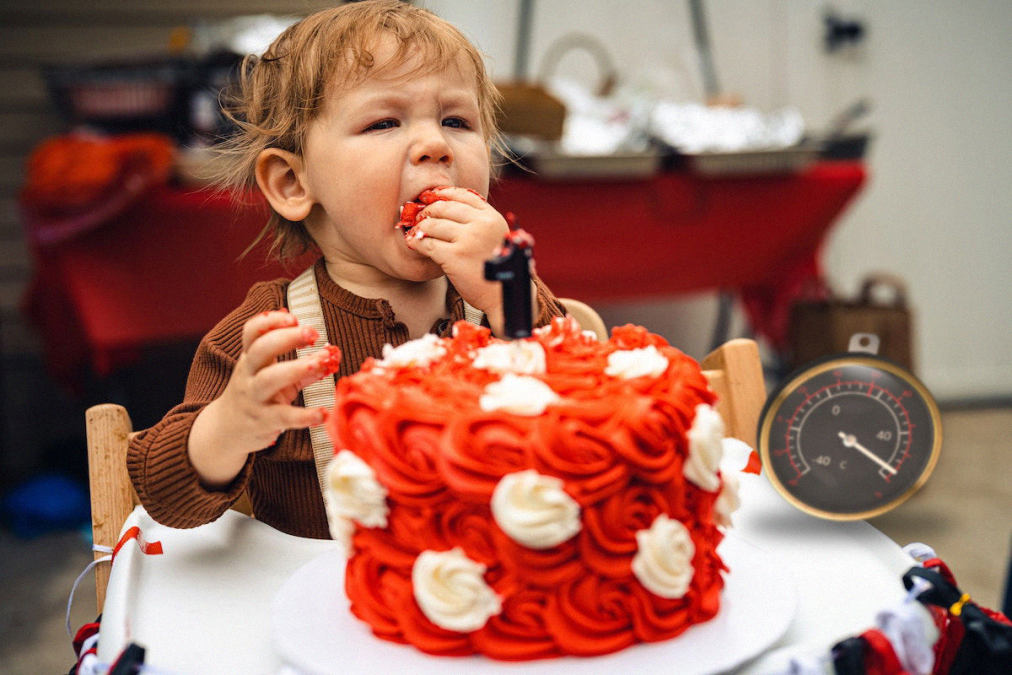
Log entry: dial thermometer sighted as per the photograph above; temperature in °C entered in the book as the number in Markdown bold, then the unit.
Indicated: **56** °C
